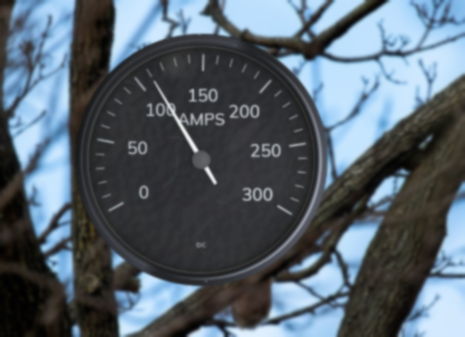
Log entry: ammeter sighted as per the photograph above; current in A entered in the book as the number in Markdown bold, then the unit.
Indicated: **110** A
